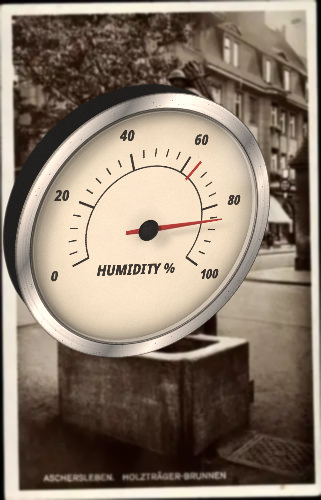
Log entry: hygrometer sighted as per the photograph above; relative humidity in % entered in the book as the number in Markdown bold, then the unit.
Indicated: **84** %
